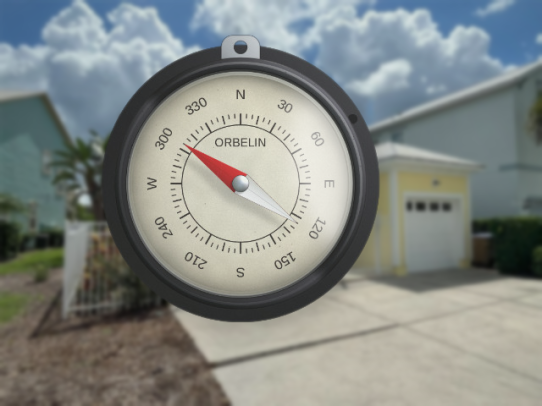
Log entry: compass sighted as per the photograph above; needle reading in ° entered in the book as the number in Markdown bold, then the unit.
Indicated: **305** °
